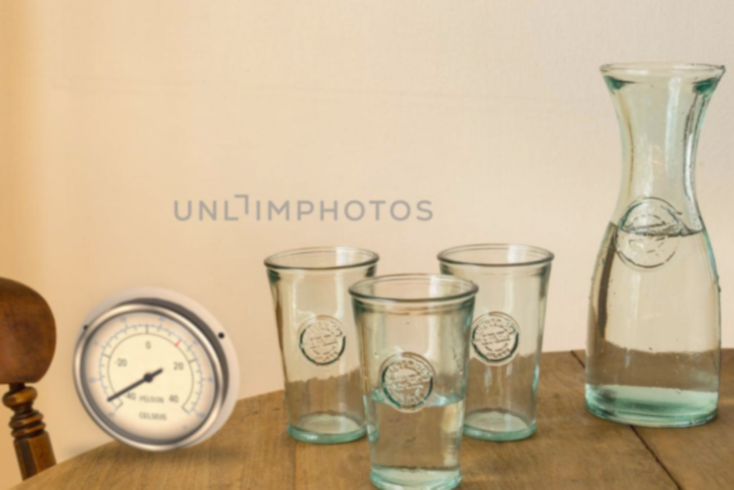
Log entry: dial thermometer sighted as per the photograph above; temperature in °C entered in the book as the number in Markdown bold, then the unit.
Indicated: **-36** °C
